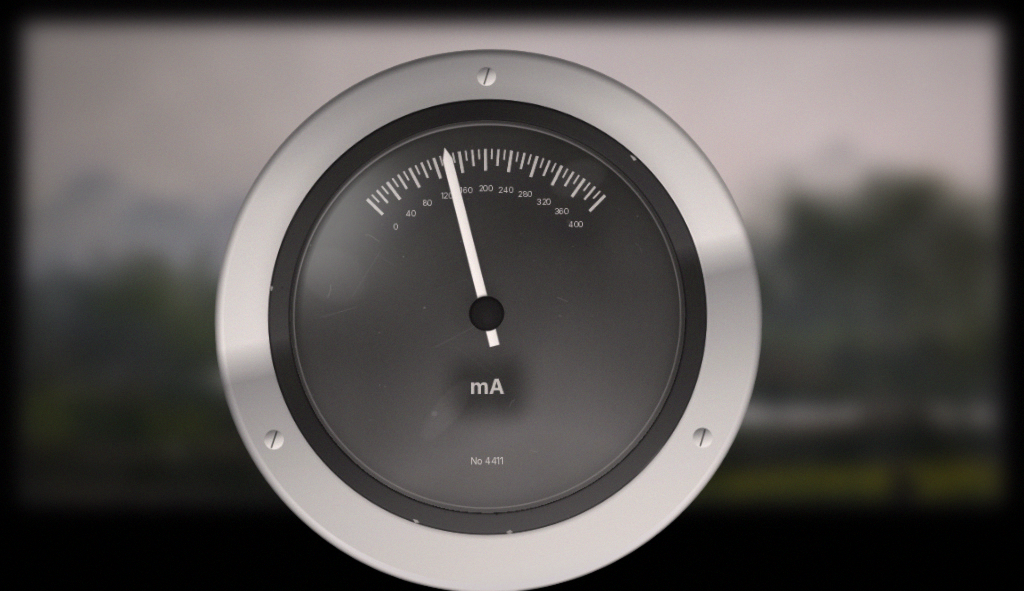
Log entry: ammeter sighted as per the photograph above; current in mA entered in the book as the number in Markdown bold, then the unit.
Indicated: **140** mA
